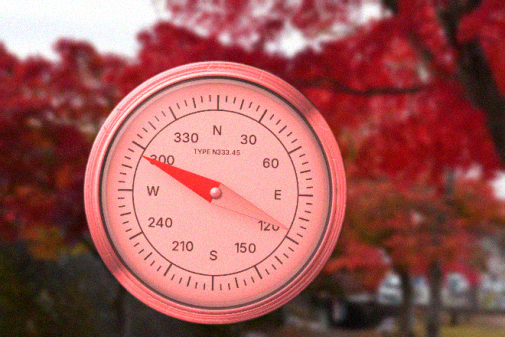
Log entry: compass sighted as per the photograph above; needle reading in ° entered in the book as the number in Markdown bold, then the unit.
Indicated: **295** °
